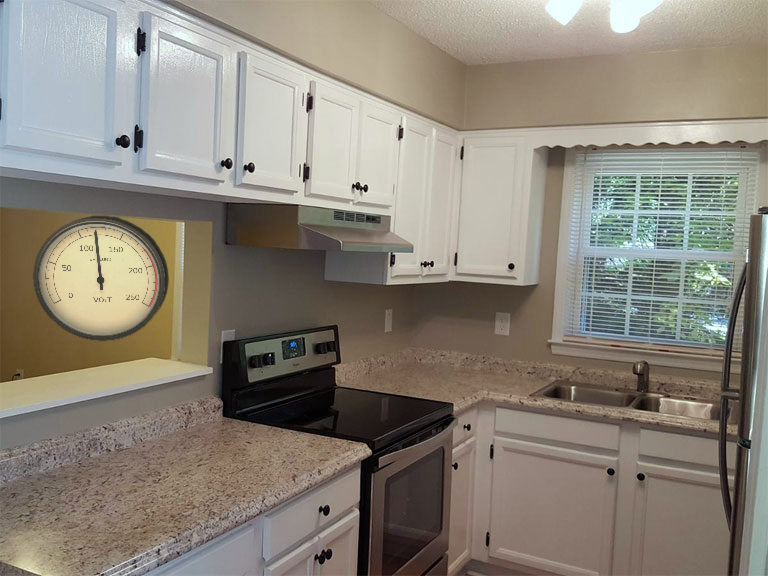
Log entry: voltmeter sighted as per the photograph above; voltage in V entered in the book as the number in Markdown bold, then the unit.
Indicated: **120** V
